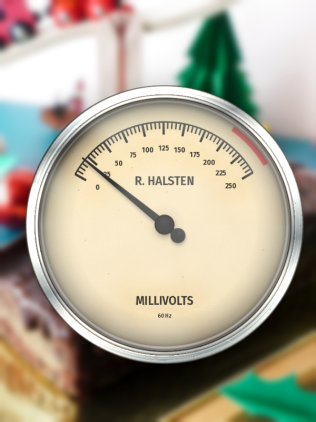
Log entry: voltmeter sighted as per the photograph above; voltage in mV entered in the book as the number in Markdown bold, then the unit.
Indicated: **20** mV
